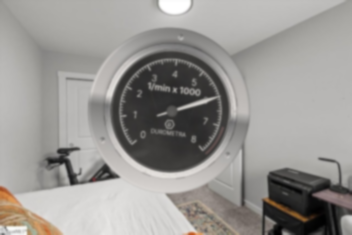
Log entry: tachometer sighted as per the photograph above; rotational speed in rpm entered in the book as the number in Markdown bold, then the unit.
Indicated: **6000** rpm
